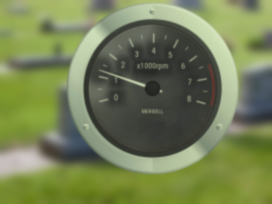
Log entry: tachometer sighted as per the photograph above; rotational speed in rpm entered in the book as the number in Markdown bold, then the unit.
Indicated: **1250** rpm
